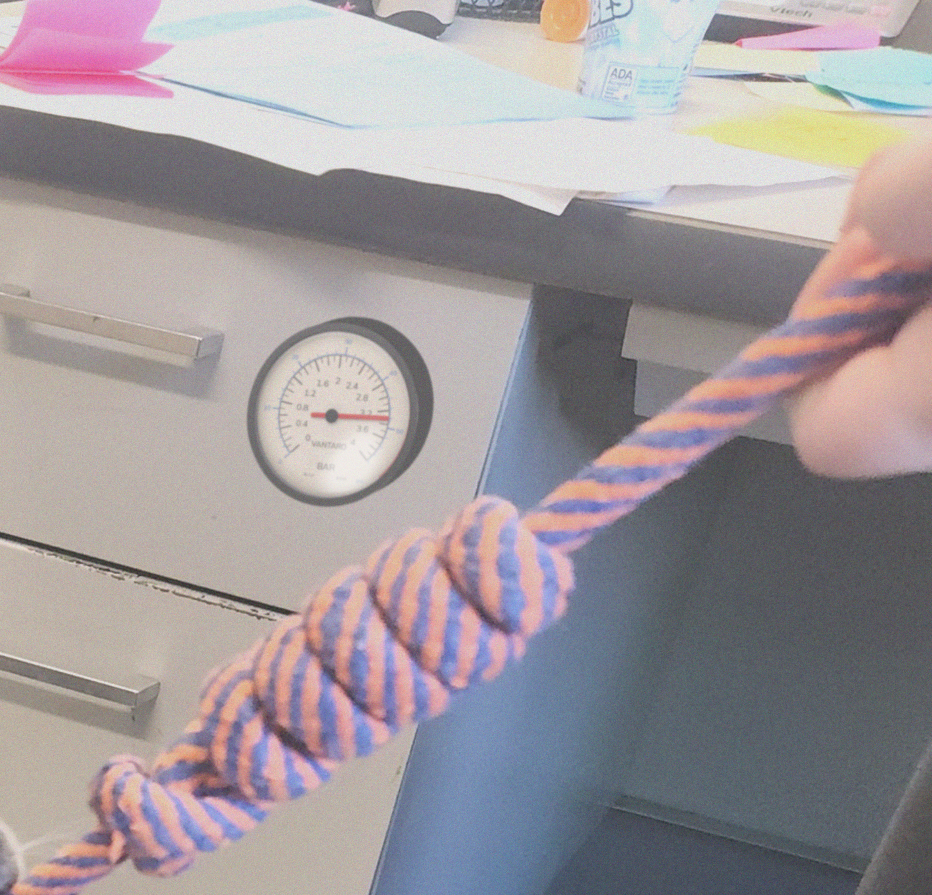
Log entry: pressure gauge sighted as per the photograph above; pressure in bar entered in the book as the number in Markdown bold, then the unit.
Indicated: **3.3** bar
